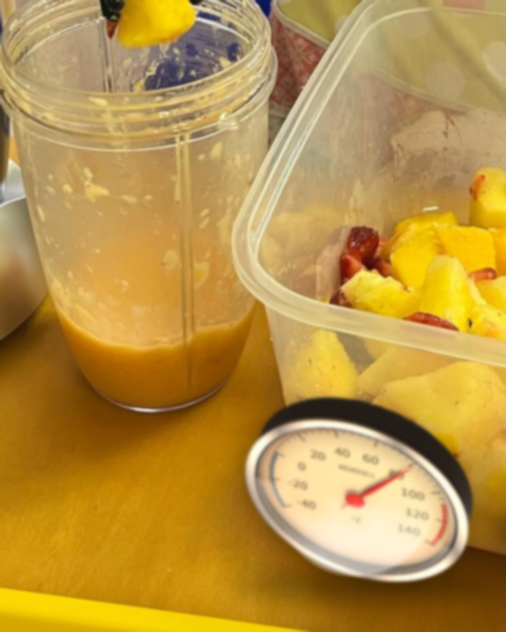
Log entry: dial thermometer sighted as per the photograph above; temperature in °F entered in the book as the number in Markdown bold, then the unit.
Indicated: **80** °F
